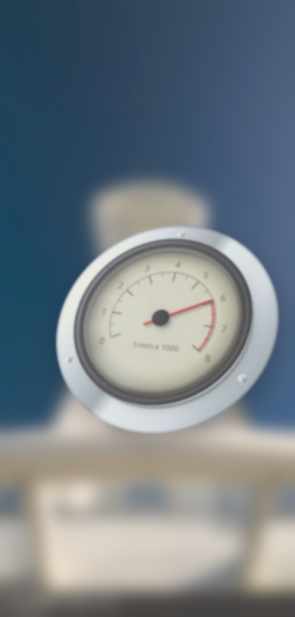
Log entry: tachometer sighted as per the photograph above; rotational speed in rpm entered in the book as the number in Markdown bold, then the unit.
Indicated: **6000** rpm
